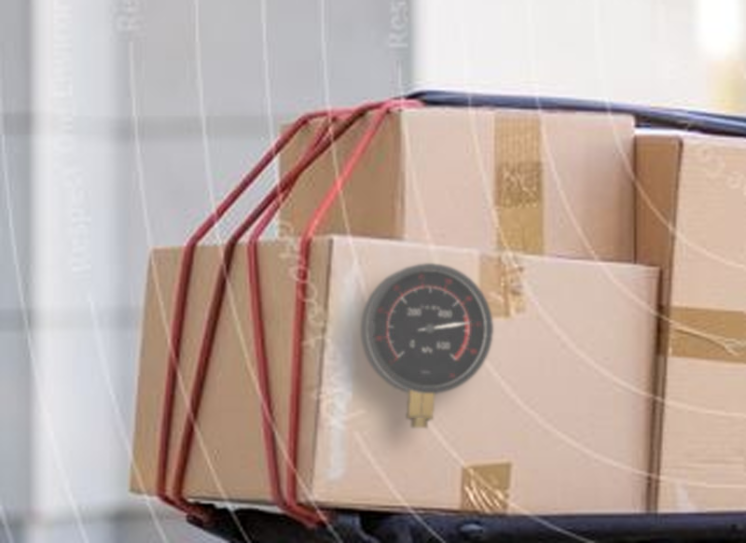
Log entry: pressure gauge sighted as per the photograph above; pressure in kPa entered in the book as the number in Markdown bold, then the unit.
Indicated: **475** kPa
